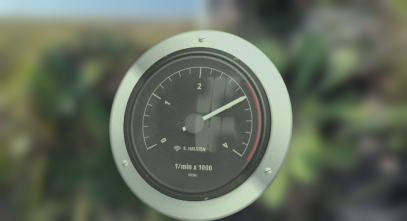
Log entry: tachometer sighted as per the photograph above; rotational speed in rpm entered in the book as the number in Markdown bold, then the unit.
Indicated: **3000** rpm
